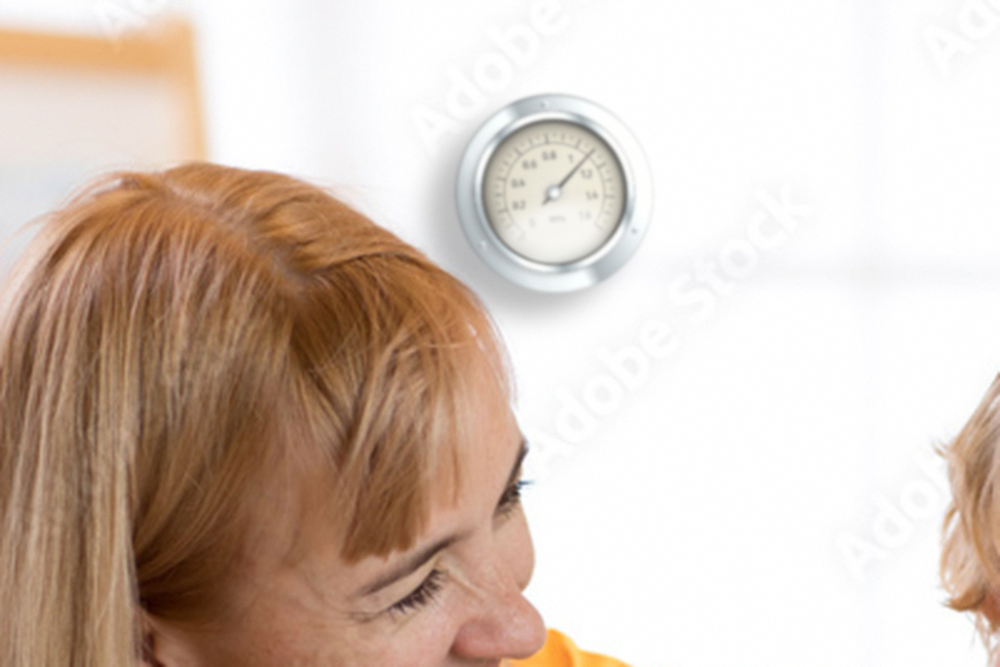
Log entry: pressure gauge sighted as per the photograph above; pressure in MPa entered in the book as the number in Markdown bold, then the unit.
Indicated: **1.1** MPa
